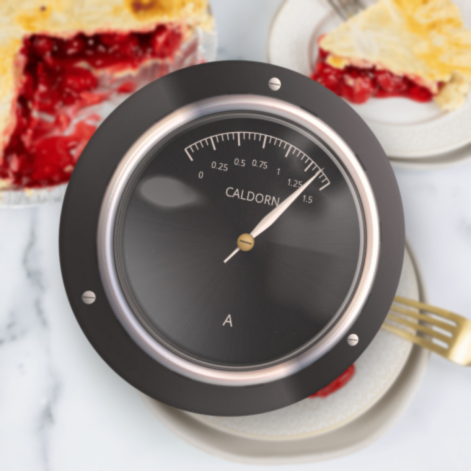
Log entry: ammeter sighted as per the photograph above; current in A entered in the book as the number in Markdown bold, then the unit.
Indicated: **1.35** A
